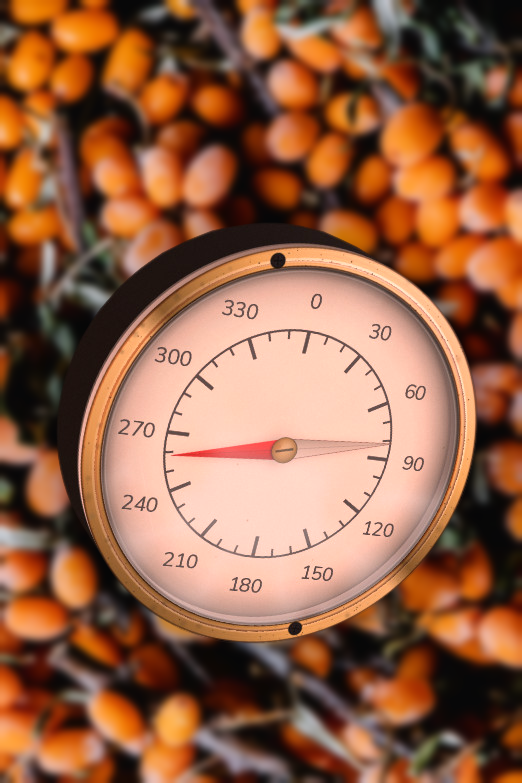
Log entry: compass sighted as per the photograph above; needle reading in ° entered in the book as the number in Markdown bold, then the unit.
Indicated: **260** °
